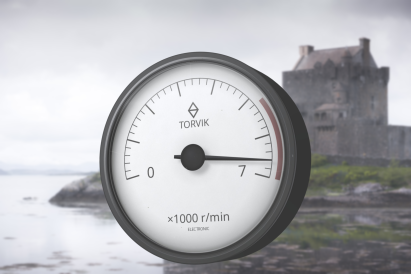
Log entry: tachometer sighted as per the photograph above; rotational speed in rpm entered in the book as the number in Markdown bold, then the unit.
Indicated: **6600** rpm
